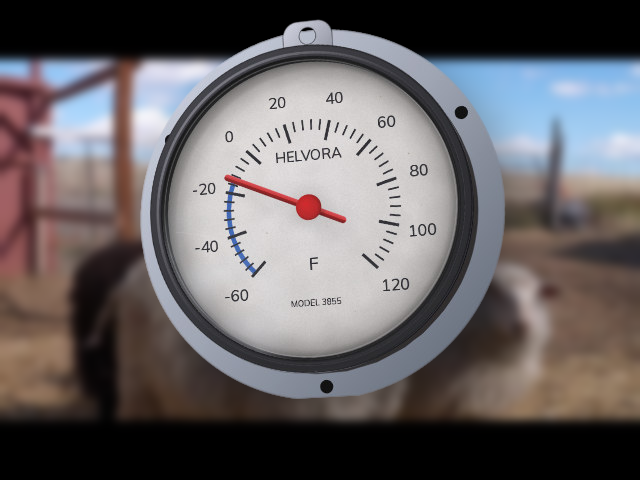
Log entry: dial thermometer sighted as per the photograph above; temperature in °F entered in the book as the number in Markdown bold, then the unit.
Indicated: **-14** °F
